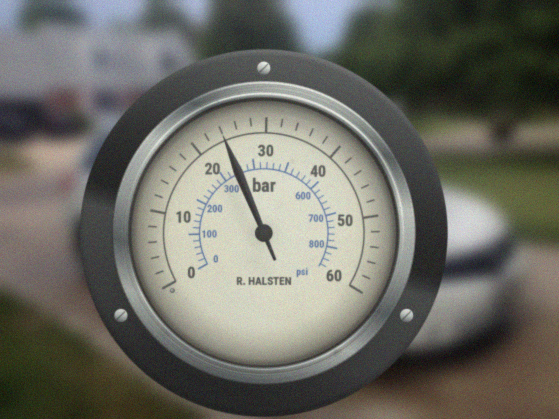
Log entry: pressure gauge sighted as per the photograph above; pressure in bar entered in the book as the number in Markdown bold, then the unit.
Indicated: **24** bar
